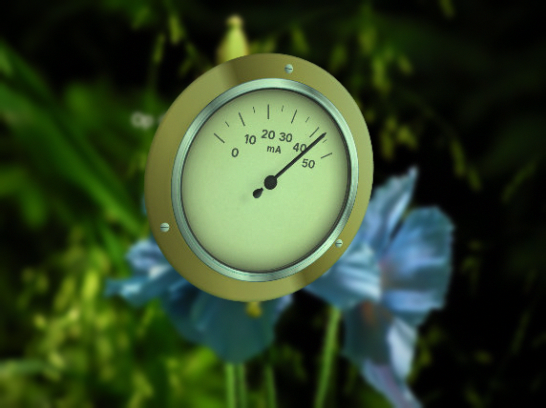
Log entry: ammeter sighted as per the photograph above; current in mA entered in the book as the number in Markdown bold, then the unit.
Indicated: **42.5** mA
